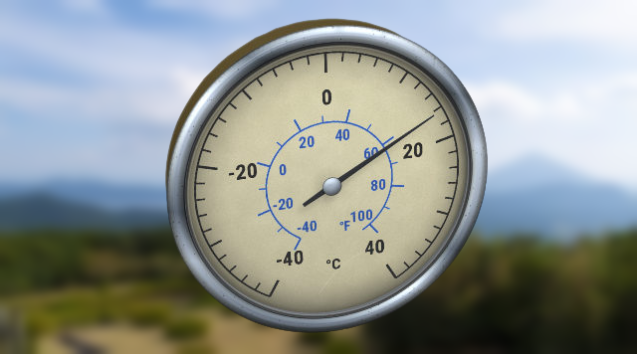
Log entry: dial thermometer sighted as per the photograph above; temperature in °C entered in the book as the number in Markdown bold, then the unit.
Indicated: **16** °C
